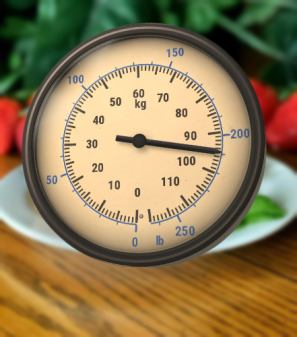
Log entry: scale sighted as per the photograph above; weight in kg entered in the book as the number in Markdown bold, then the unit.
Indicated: **95** kg
